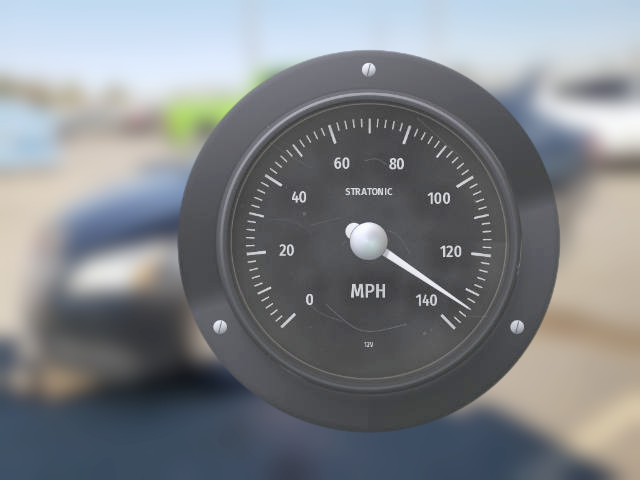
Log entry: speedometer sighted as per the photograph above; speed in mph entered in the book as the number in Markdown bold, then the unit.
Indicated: **134** mph
